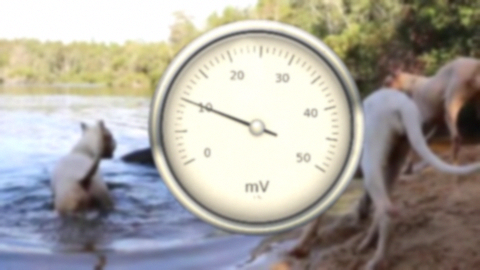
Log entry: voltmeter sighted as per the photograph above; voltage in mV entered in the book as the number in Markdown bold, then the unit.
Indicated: **10** mV
